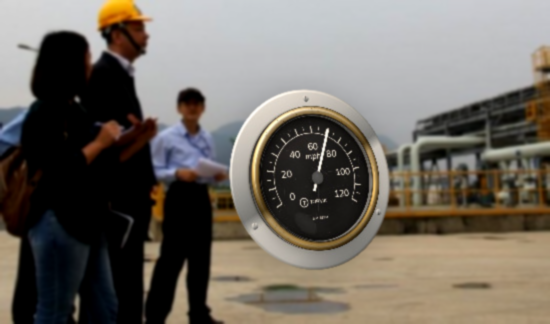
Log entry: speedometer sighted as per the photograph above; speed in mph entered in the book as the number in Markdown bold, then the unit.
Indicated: **70** mph
